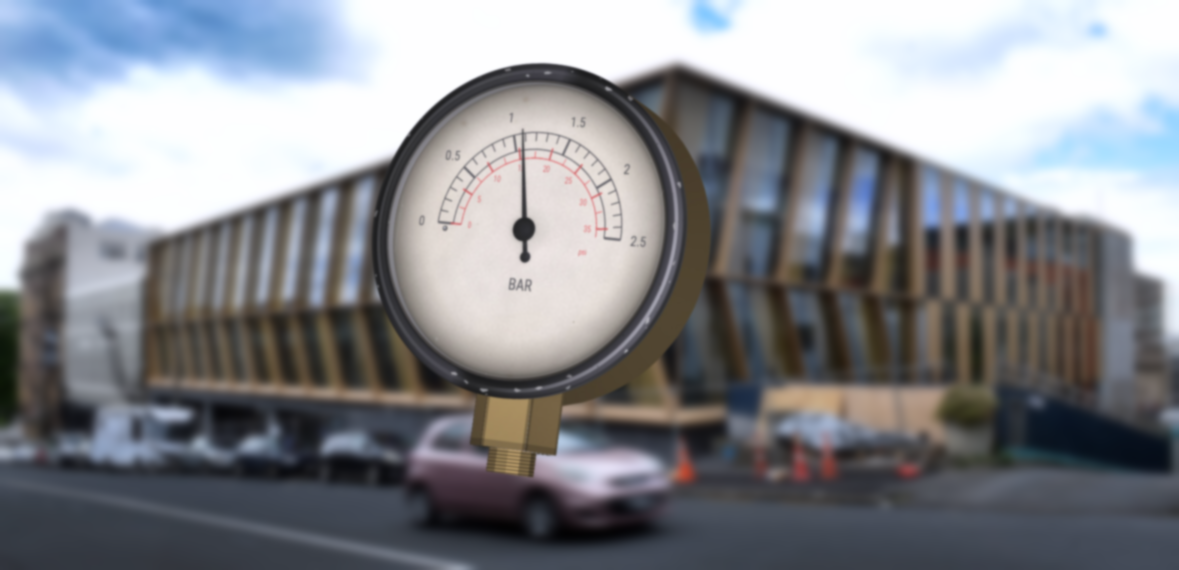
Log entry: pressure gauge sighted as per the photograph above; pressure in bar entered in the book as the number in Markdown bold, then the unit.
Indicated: **1.1** bar
